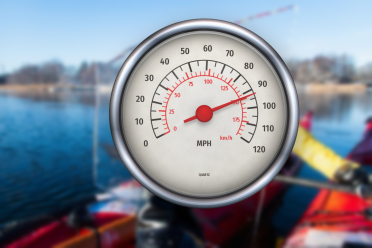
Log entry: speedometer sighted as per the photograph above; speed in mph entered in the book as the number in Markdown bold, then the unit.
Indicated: **92.5** mph
